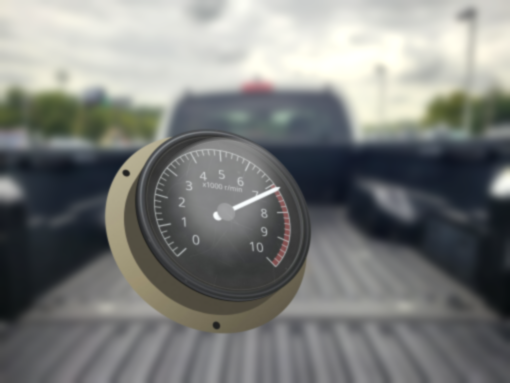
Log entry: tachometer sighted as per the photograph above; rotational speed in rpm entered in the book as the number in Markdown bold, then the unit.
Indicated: **7200** rpm
